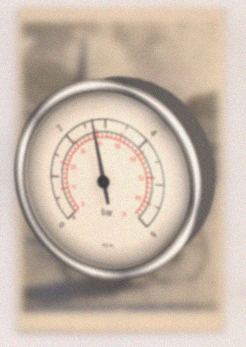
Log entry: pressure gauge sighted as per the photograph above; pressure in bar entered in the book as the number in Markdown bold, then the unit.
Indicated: **2.75** bar
